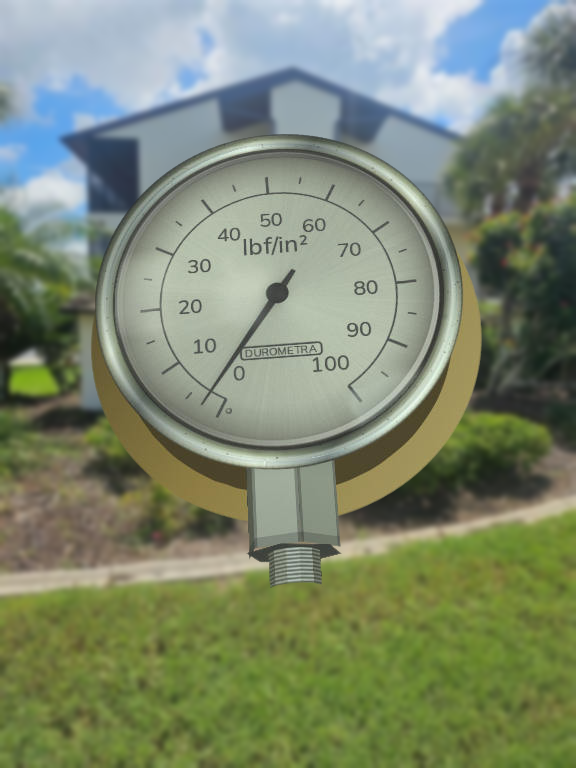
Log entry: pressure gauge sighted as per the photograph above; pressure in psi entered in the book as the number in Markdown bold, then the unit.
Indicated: **2.5** psi
